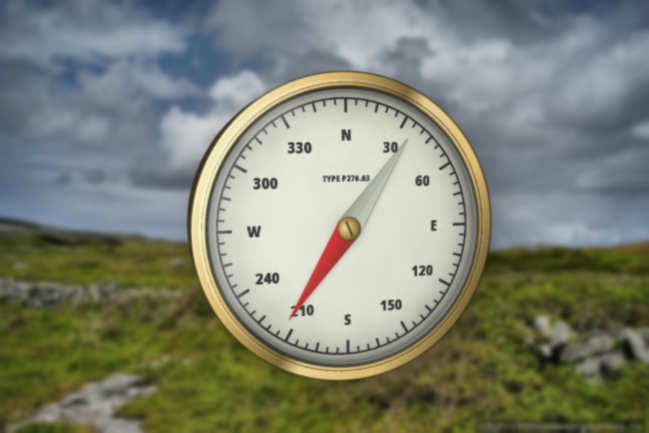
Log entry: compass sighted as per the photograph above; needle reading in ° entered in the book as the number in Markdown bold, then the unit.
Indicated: **215** °
